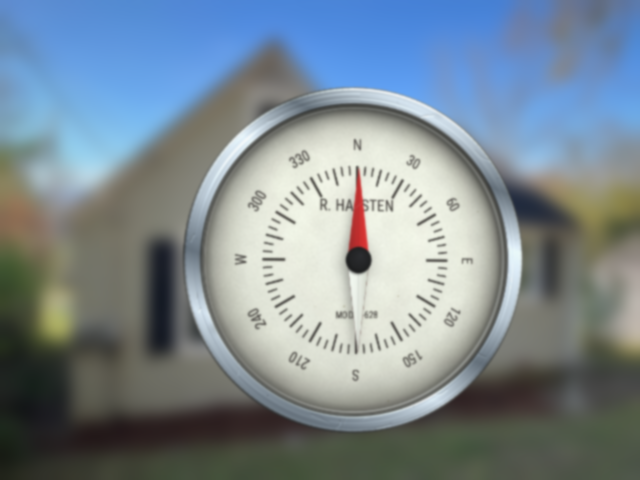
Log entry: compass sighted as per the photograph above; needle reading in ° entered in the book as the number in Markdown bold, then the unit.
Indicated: **0** °
